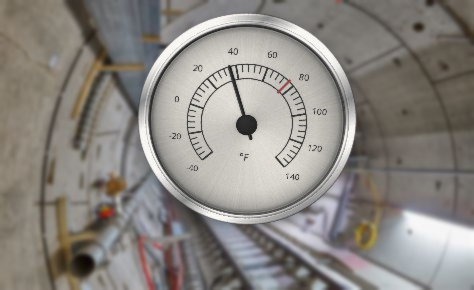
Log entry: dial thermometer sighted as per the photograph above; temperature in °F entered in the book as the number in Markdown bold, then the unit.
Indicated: **36** °F
